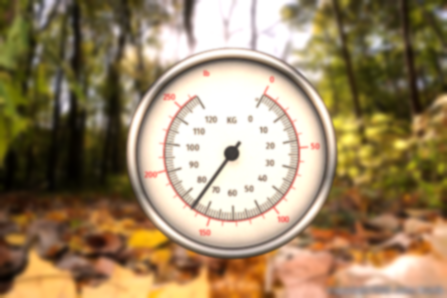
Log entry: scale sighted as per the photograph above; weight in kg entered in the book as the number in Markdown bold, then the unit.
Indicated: **75** kg
